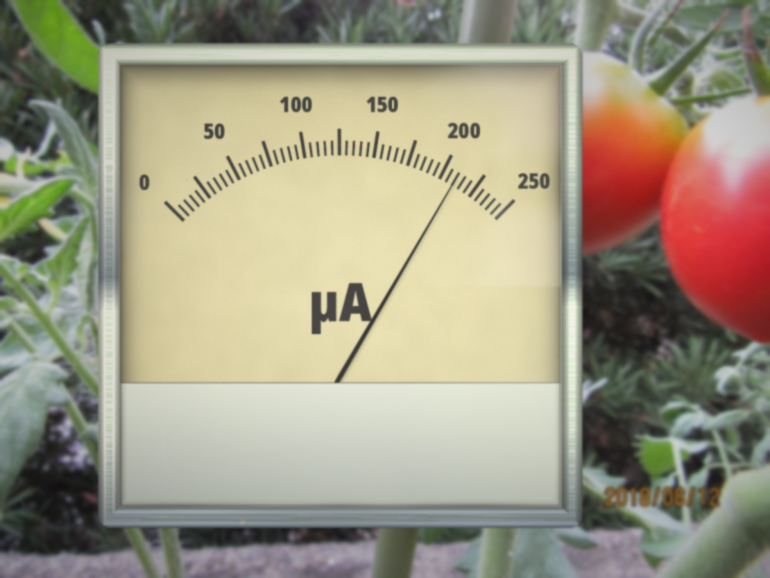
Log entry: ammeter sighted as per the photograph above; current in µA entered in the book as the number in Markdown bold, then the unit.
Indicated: **210** µA
